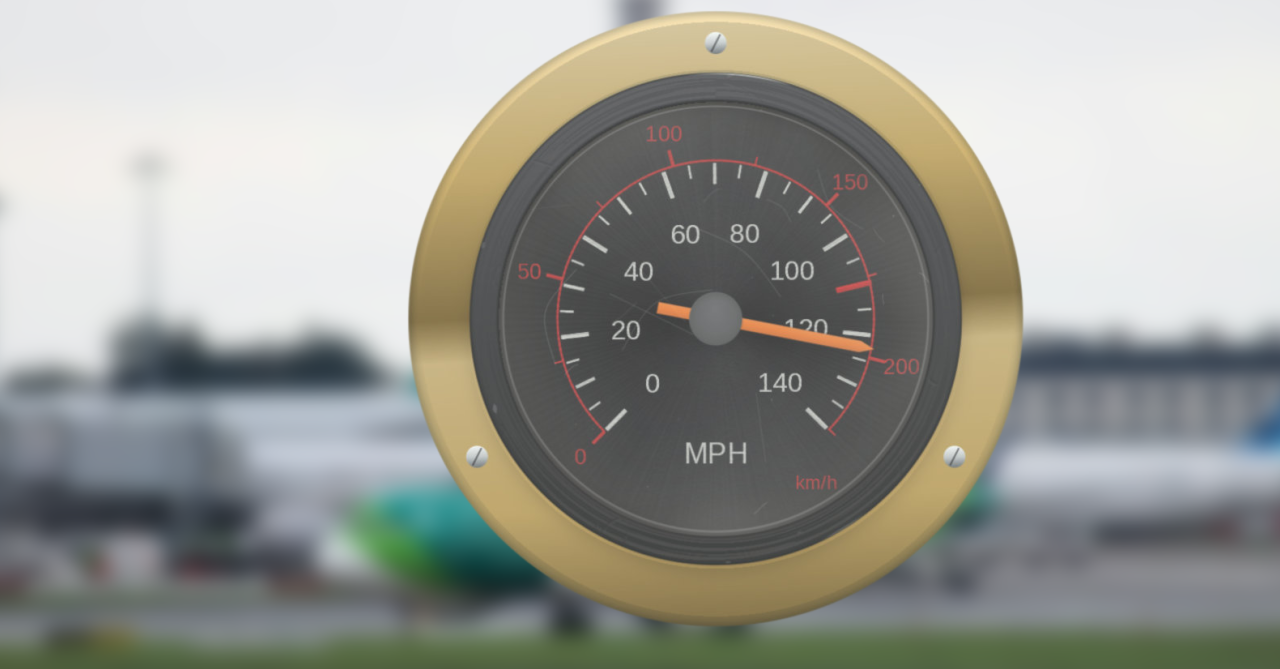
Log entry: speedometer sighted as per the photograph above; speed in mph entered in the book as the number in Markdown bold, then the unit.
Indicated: **122.5** mph
